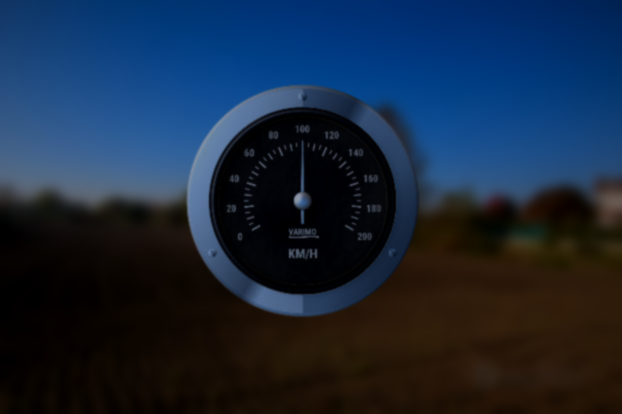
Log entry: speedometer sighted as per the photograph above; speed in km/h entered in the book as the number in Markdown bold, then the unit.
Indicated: **100** km/h
